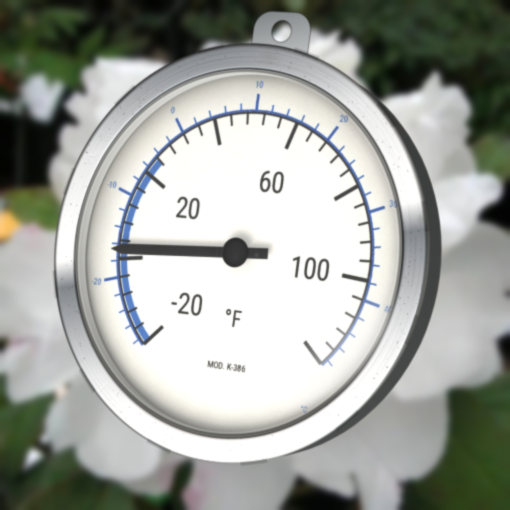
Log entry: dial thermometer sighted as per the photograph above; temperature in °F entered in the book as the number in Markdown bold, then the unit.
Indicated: **2** °F
